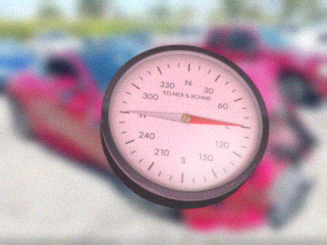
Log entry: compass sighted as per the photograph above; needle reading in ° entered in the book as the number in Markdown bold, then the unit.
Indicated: **90** °
